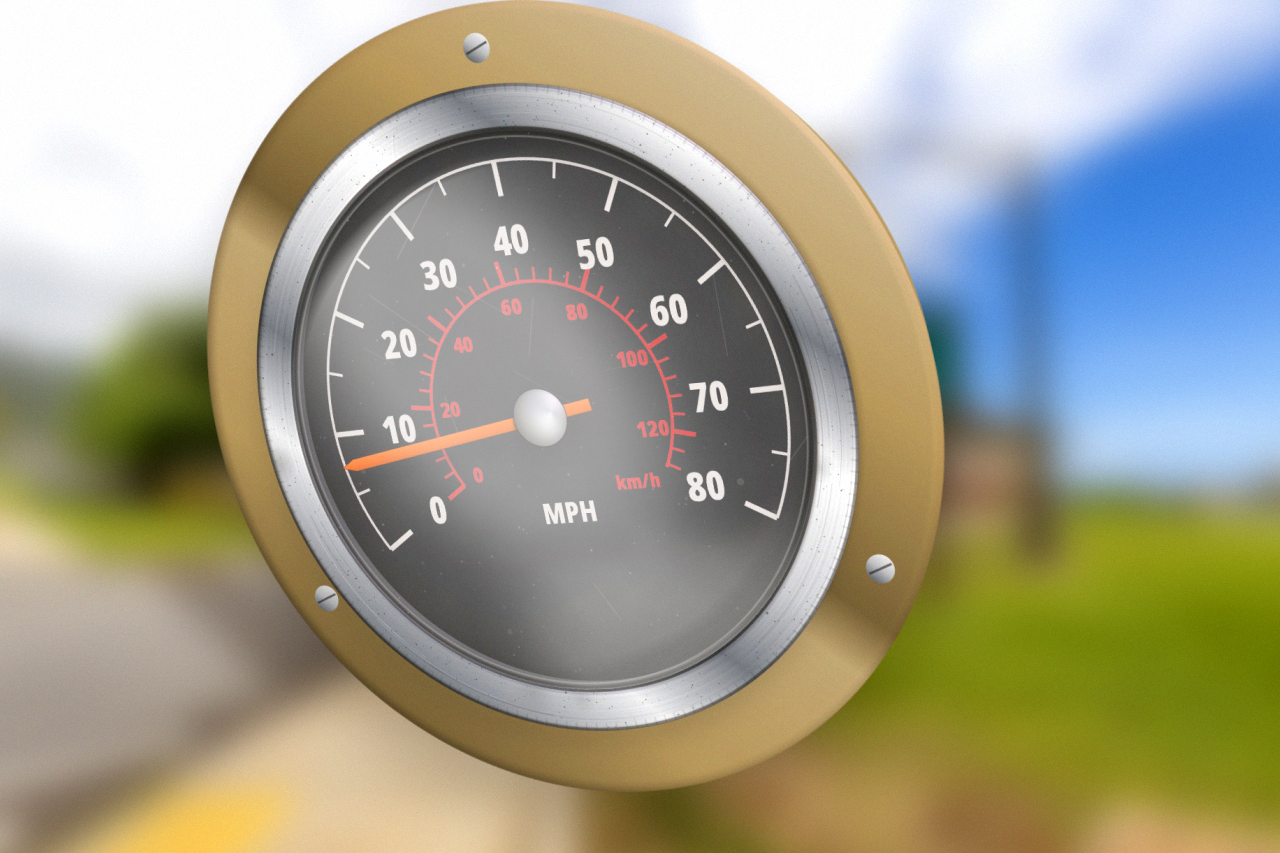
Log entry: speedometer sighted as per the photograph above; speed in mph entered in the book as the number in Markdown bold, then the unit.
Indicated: **7.5** mph
